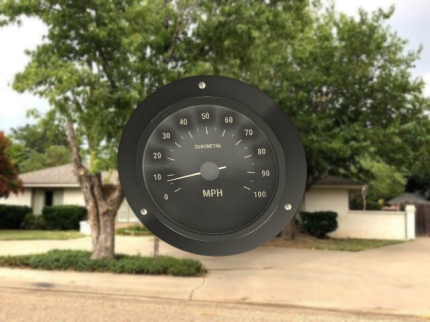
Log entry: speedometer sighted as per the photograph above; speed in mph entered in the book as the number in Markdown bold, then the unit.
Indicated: **7.5** mph
